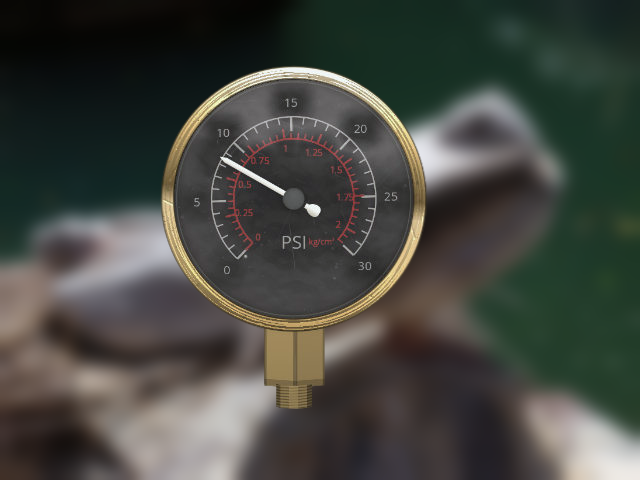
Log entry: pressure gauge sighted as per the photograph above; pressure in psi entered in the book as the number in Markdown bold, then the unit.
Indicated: **8.5** psi
